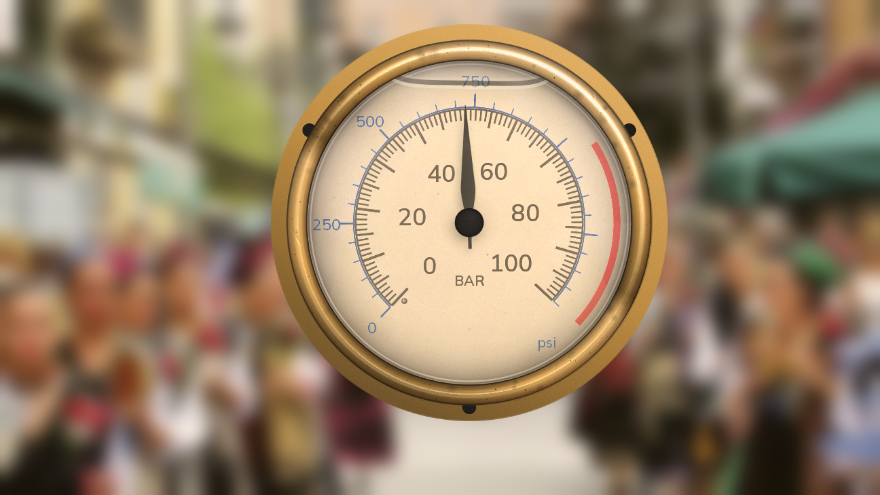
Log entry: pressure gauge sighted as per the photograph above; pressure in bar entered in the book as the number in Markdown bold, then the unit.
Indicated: **50** bar
